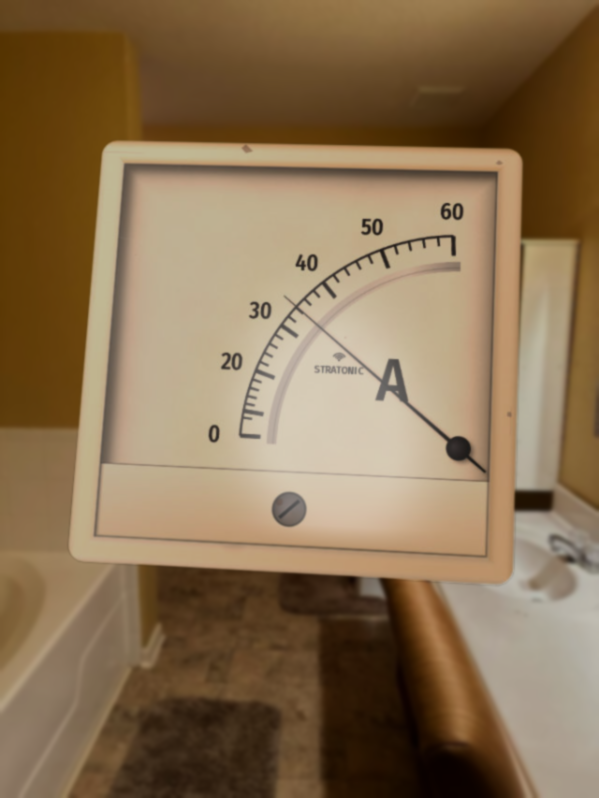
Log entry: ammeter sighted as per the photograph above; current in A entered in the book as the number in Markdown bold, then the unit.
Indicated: **34** A
